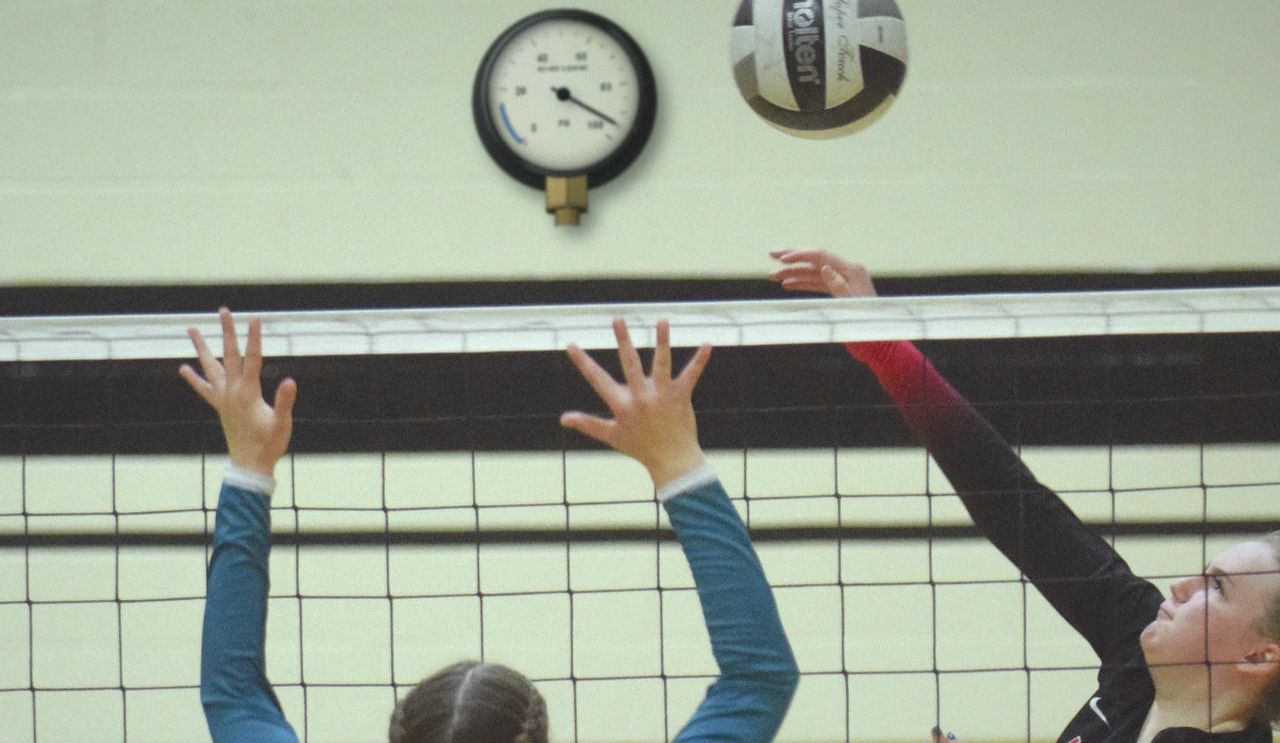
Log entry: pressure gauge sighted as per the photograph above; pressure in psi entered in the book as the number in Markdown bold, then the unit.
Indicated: **95** psi
